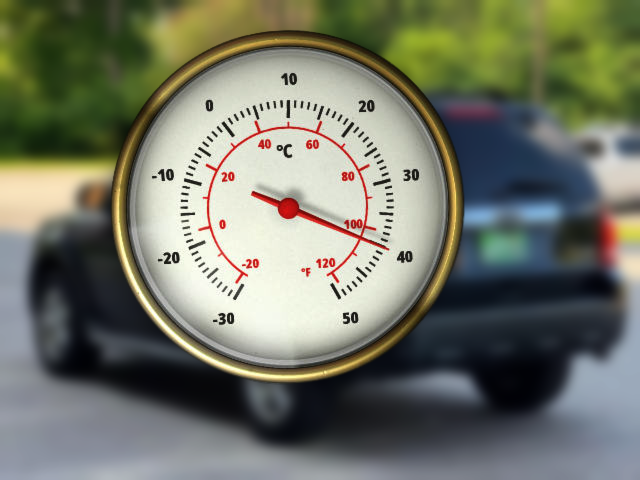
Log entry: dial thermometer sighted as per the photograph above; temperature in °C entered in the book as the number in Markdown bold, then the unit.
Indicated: **40** °C
